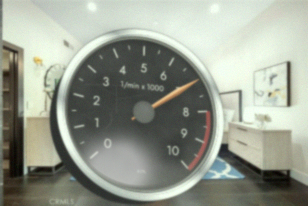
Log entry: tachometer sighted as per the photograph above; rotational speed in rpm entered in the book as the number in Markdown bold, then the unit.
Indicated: **7000** rpm
